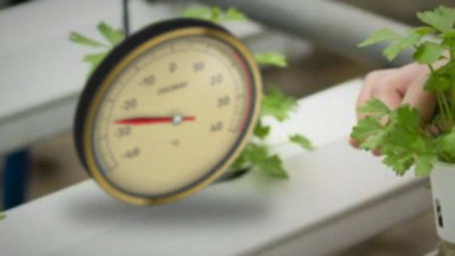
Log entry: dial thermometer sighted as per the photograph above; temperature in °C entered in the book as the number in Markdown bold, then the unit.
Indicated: **-25** °C
